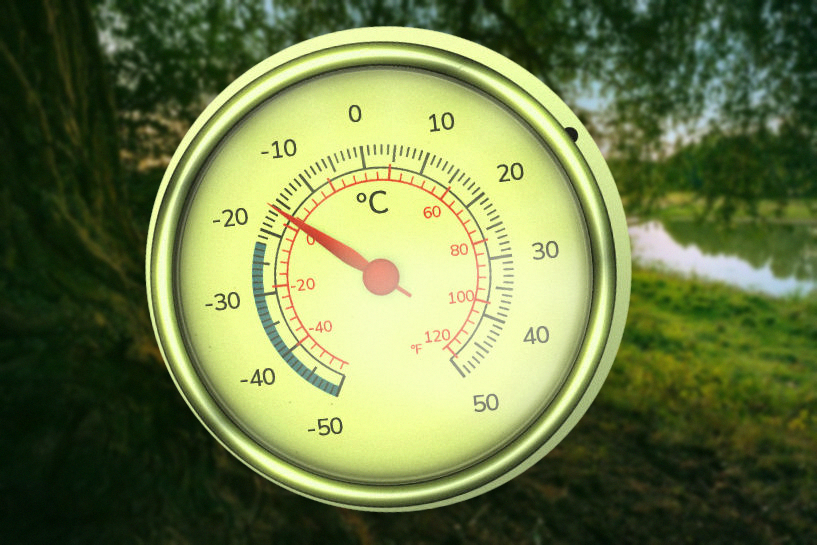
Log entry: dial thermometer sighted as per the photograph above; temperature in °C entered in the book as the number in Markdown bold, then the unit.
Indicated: **-16** °C
